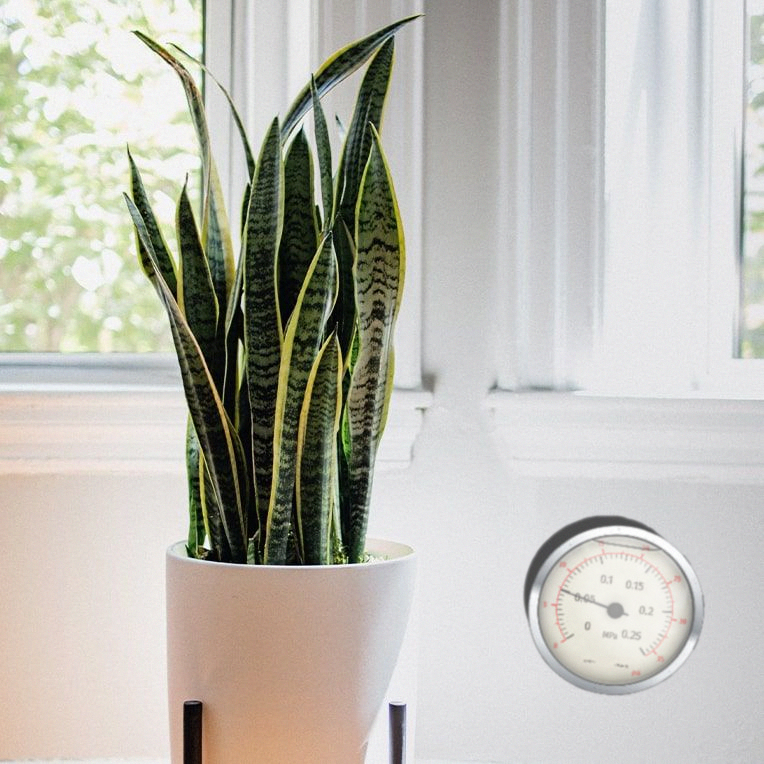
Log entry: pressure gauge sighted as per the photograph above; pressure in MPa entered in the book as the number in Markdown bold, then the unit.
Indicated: **0.05** MPa
